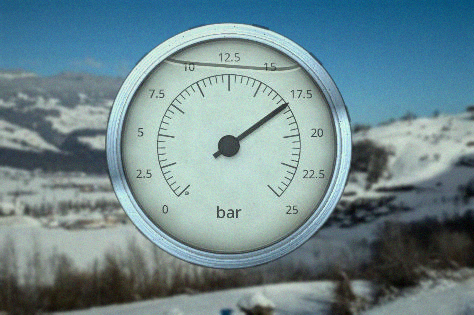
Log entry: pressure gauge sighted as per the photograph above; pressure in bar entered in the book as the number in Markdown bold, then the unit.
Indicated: **17.5** bar
